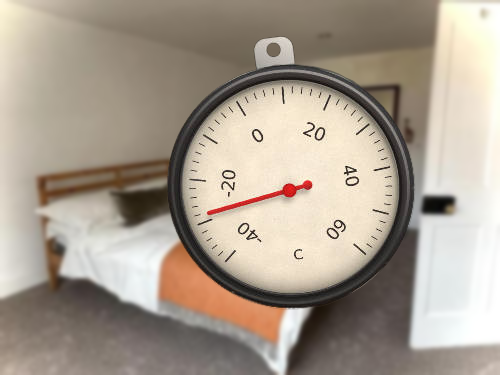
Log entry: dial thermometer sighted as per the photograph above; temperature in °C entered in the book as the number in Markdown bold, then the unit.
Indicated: **-28** °C
